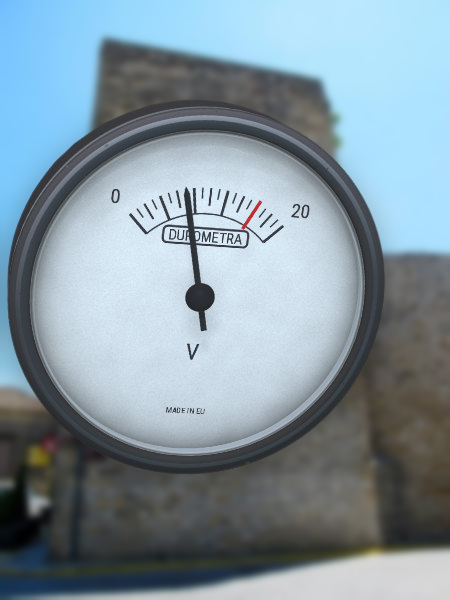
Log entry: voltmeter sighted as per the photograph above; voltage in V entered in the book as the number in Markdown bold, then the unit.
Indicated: **7** V
